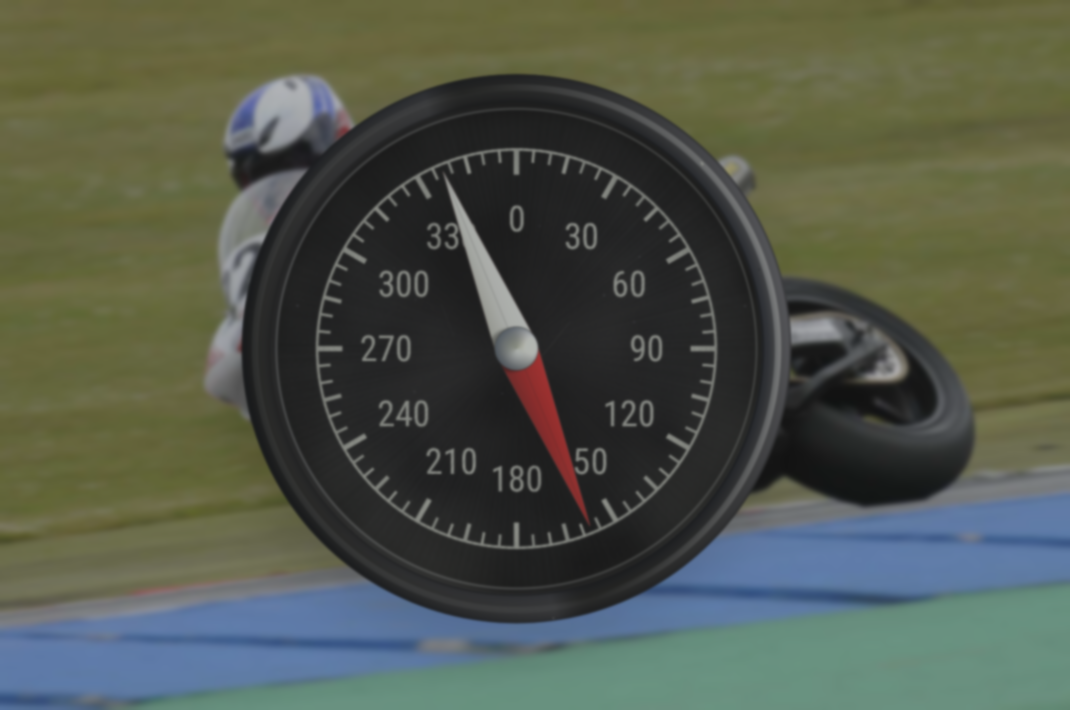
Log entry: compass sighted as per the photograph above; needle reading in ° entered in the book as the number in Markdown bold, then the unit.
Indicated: **157.5** °
